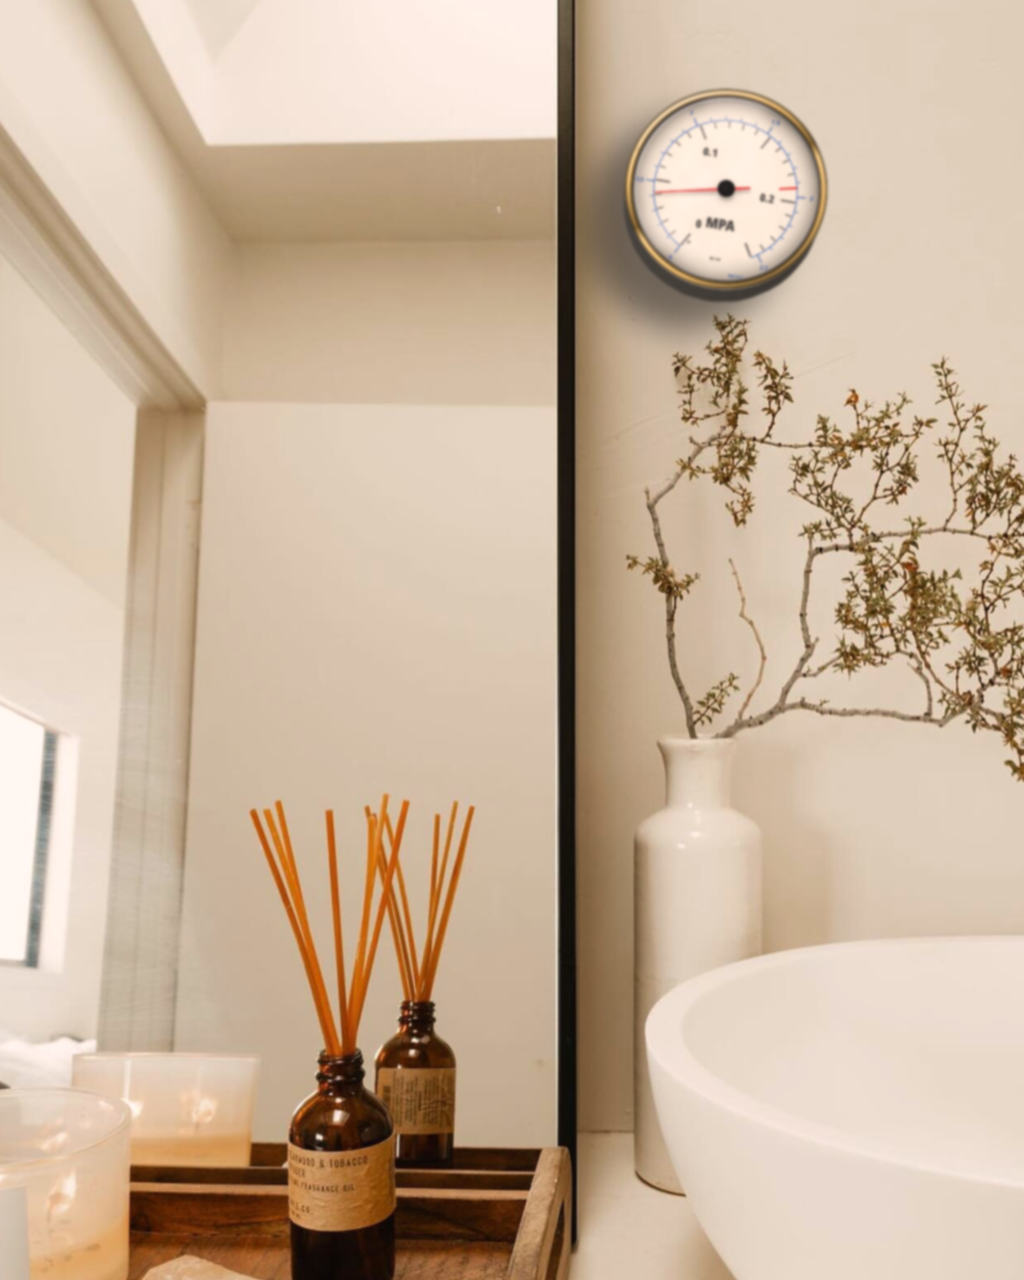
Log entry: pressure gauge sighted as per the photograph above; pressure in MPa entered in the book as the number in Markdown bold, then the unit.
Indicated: **0.04** MPa
